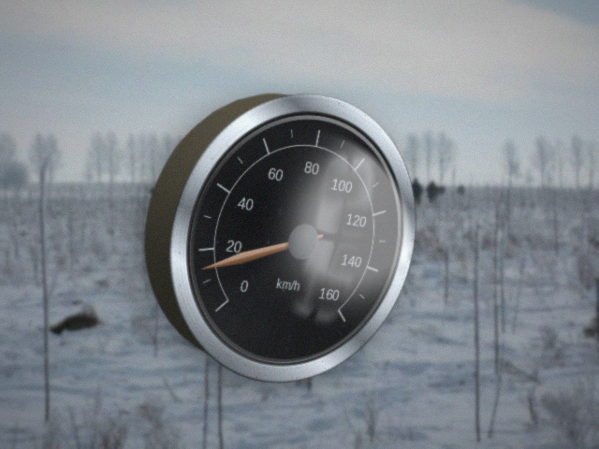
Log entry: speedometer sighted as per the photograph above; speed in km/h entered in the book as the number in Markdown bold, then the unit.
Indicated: **15** km/h
